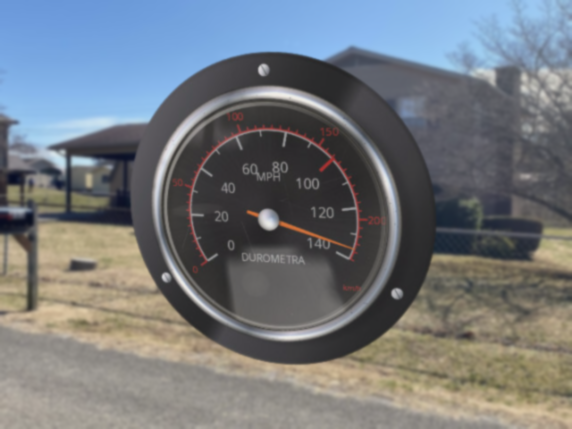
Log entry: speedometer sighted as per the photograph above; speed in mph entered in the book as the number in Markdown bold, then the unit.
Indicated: **135** mph
